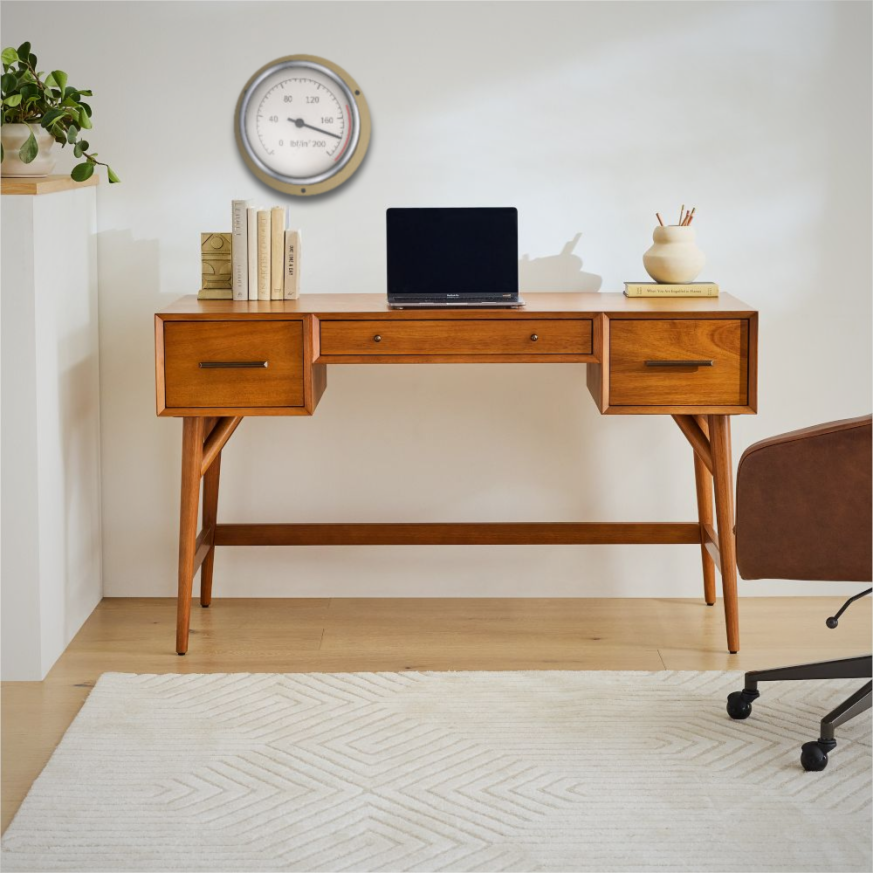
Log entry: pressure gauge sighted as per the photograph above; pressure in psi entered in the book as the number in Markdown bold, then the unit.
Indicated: **180** psi
